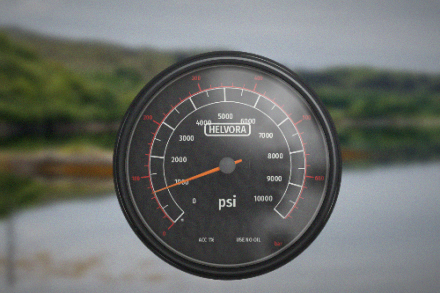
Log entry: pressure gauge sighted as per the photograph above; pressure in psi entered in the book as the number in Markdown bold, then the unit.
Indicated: **1000** psi
